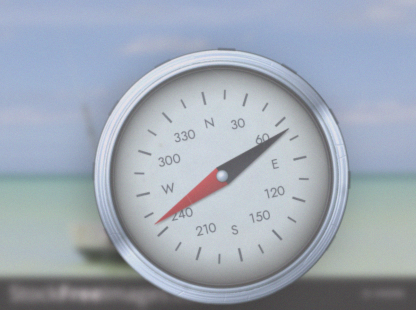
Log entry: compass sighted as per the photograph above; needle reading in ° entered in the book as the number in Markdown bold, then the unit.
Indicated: **247.5** °
